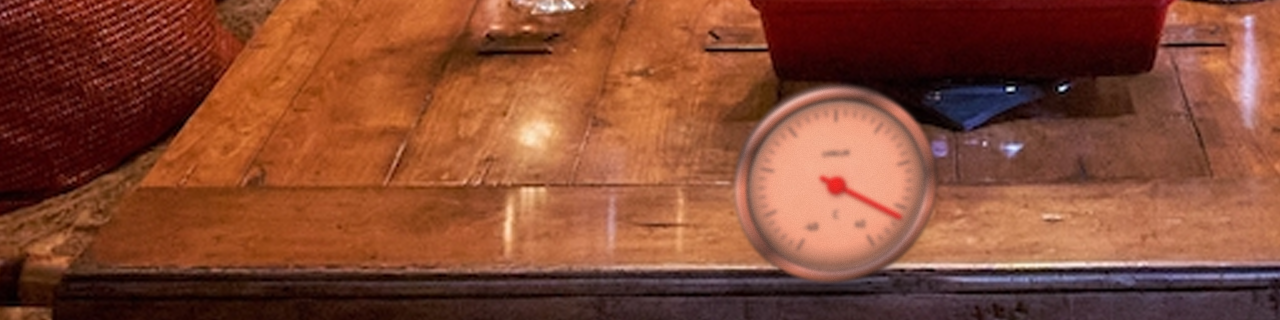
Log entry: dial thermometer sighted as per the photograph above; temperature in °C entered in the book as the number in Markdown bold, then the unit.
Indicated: **32** °C
